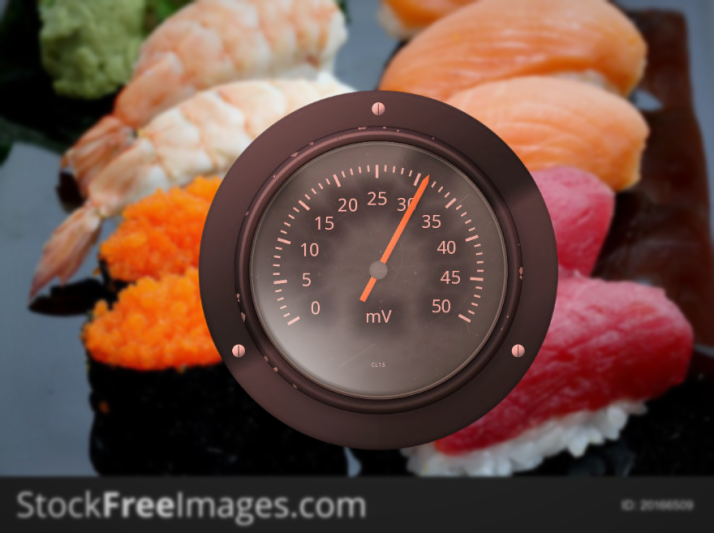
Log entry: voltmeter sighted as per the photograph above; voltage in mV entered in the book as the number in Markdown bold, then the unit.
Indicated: **31** mV
